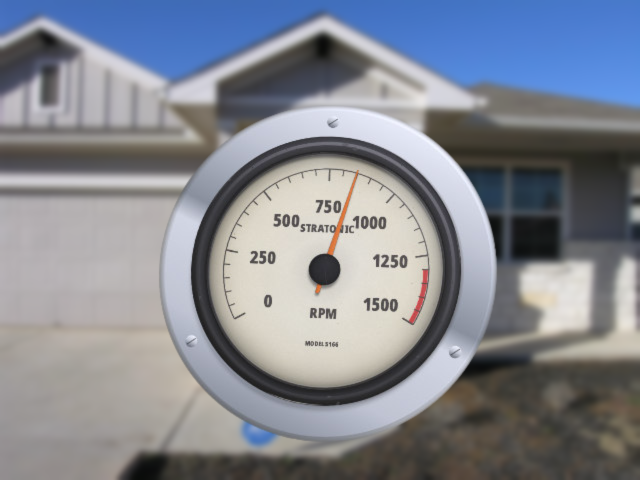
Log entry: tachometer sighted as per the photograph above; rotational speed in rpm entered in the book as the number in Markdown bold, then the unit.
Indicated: **850** rpm
